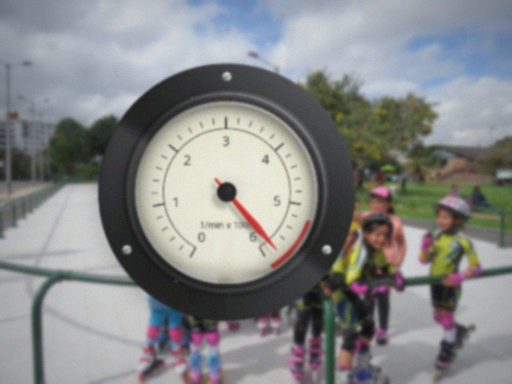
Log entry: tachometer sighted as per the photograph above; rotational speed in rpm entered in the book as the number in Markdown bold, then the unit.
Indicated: **5800** rpm
